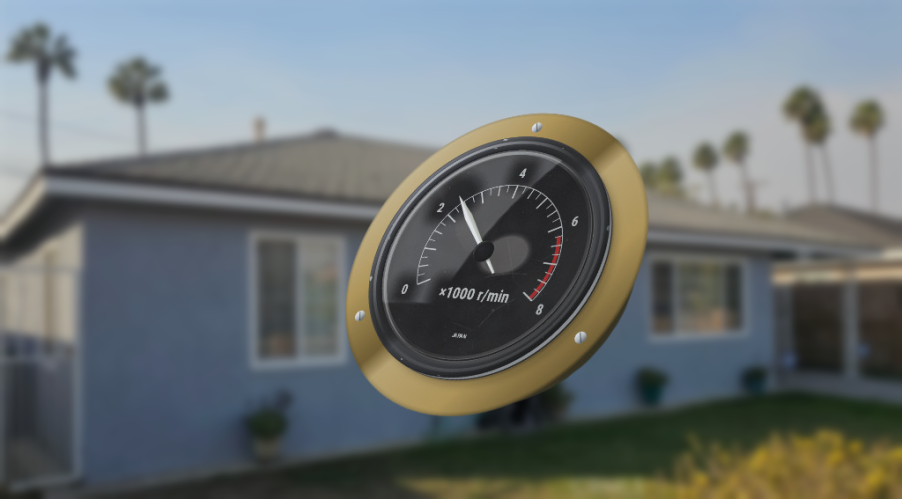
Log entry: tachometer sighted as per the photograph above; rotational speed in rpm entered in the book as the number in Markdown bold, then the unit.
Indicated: **2500** rpm
